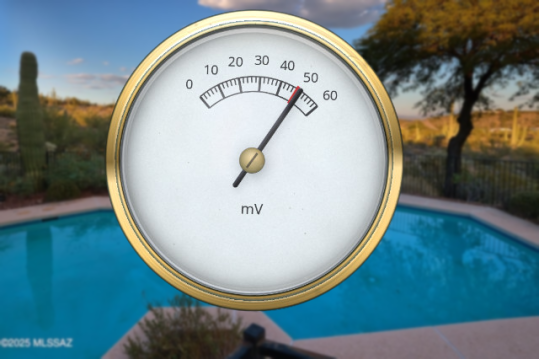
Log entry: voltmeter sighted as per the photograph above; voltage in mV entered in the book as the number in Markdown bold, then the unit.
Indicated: **50** mV
